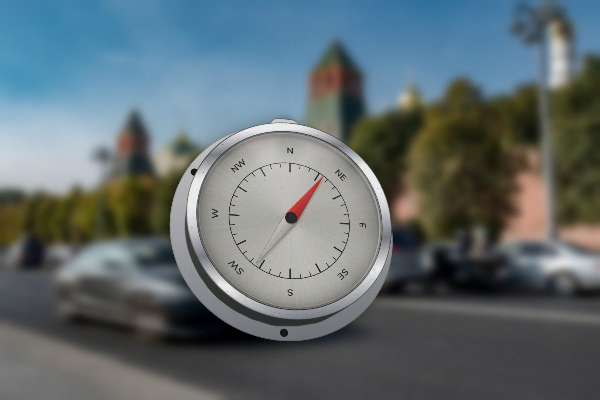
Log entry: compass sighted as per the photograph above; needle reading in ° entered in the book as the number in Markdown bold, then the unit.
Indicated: **35** °
